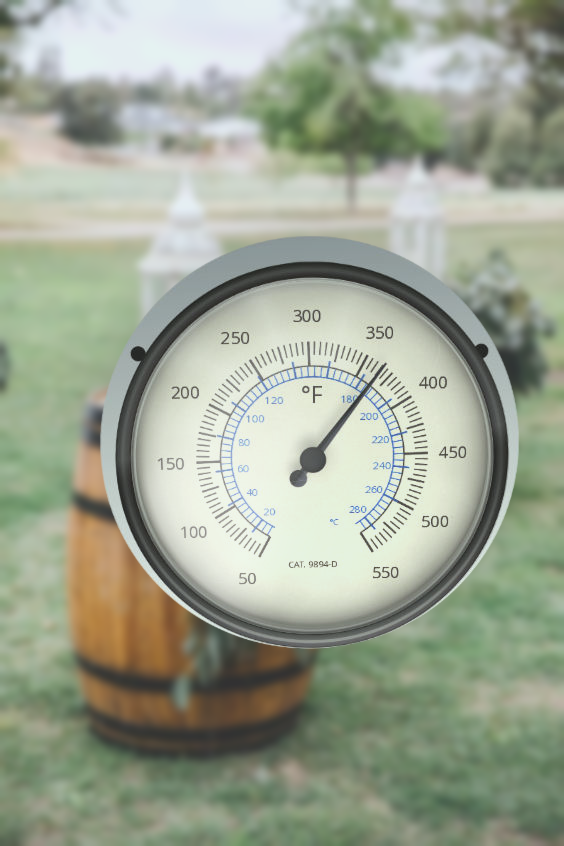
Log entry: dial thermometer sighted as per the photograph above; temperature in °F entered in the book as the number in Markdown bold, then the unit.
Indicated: **365** °F
